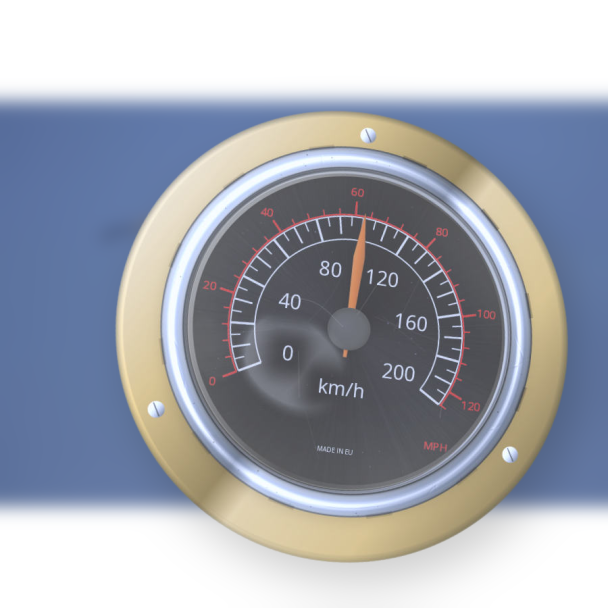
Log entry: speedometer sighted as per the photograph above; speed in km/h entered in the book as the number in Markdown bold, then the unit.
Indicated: **100** km/h
